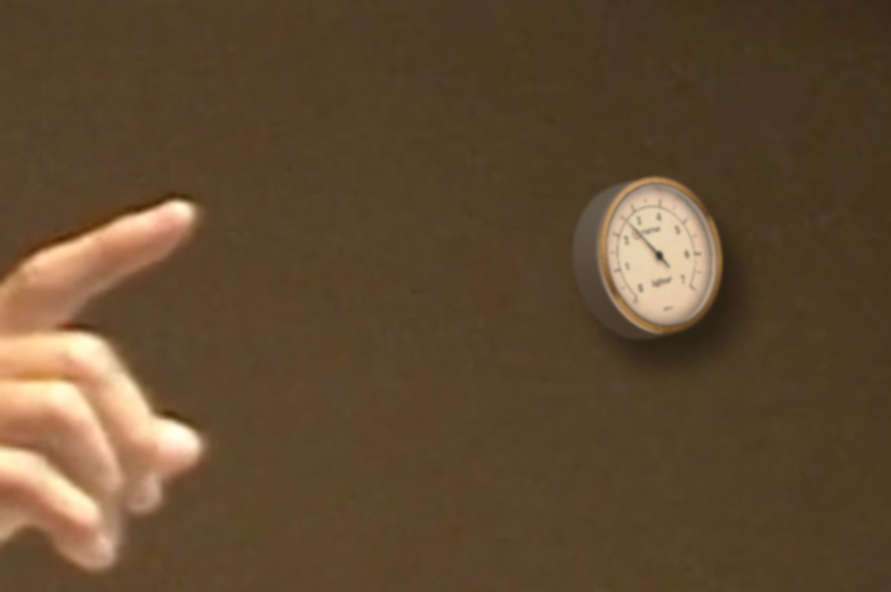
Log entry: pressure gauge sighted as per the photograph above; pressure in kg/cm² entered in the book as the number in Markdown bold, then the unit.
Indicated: **2.5** kg/cm²
